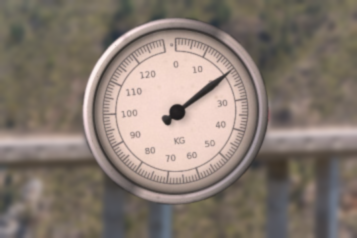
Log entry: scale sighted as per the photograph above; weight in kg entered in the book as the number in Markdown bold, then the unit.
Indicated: **20** kg
